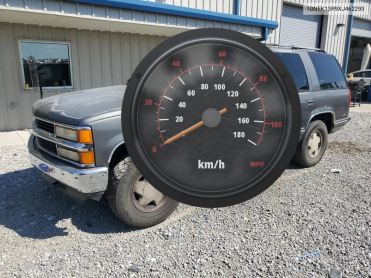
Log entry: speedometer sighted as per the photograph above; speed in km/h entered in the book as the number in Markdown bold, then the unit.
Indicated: **0** km/h
